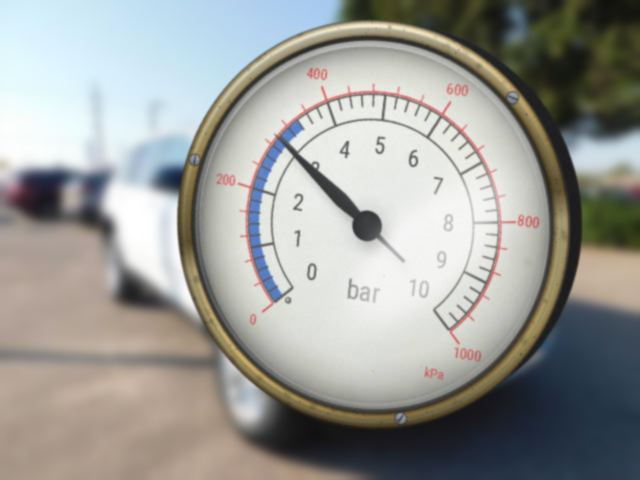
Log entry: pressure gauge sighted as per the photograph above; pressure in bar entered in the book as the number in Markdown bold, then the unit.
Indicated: **3** bar
